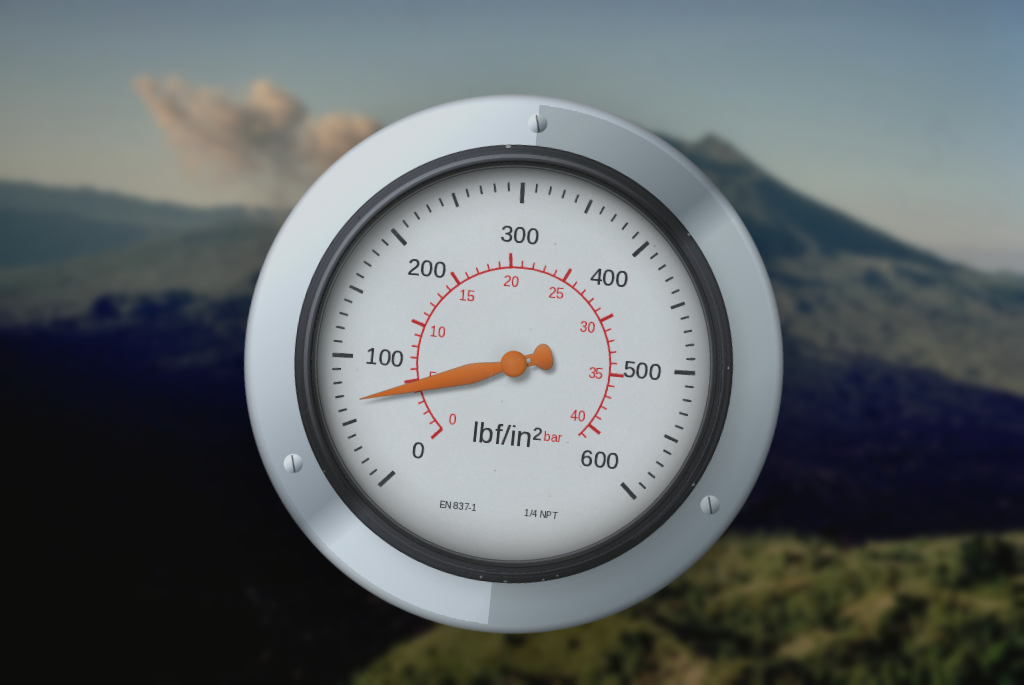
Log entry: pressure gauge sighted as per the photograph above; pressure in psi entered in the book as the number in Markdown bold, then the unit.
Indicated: **65** psi
